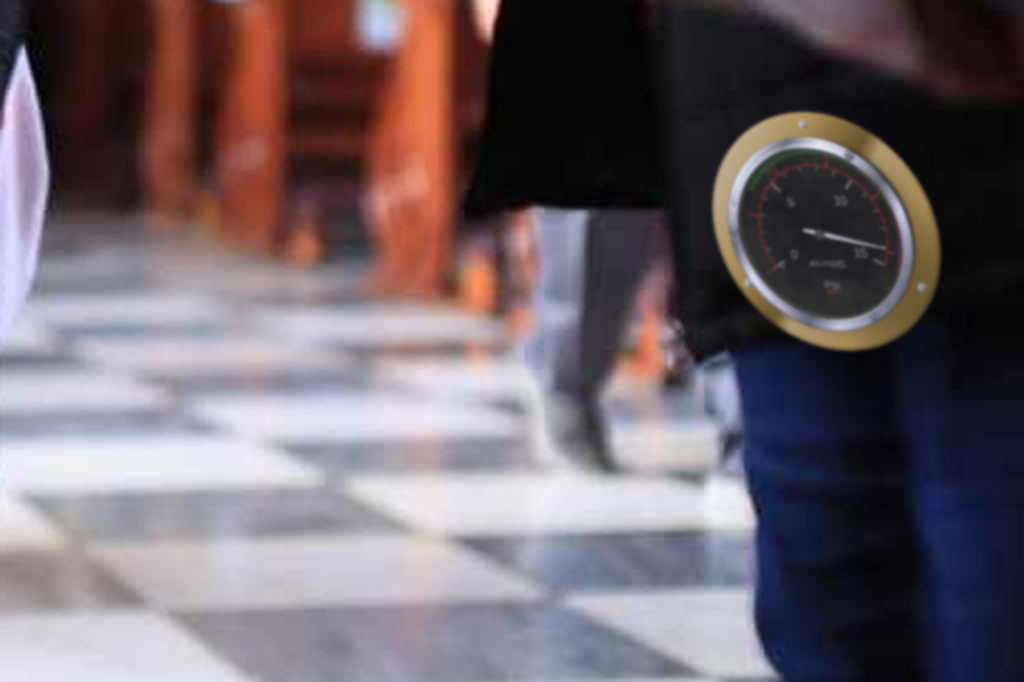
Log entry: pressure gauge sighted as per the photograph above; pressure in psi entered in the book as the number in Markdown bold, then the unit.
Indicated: **14** psi
